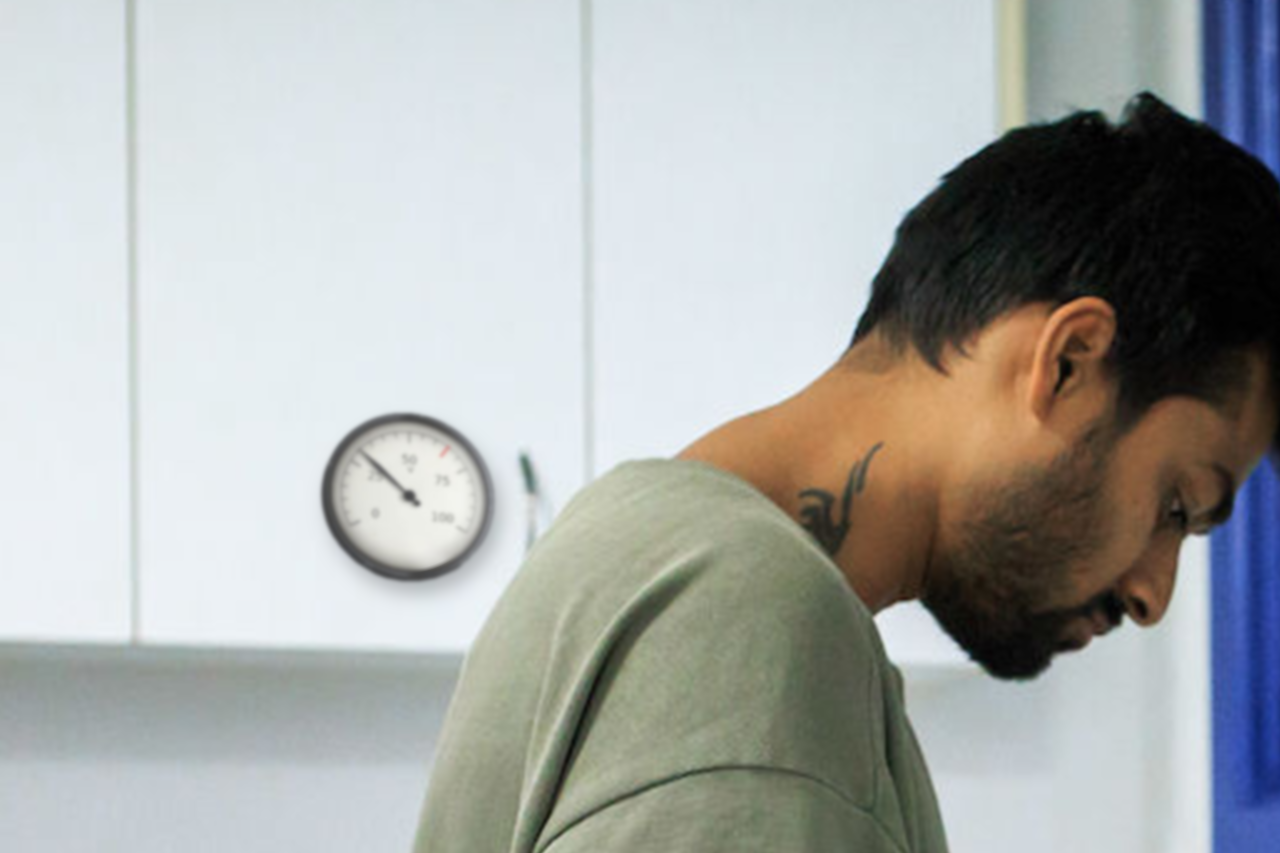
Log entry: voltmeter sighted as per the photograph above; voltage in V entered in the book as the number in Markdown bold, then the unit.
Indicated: **30** V
